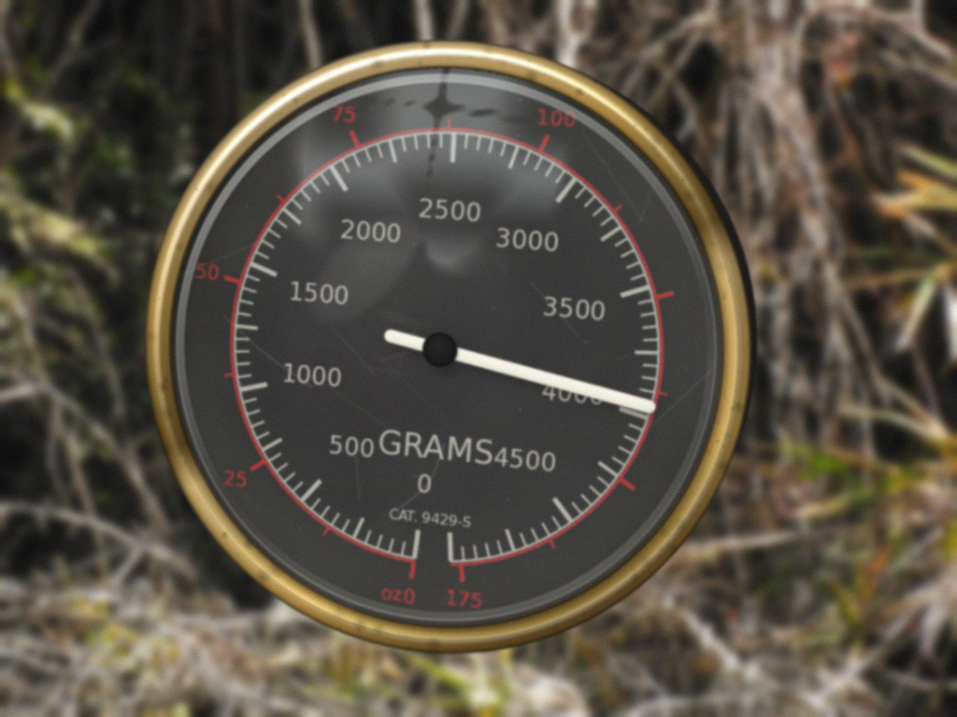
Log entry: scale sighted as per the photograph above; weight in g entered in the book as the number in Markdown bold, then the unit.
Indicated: **3950** g
